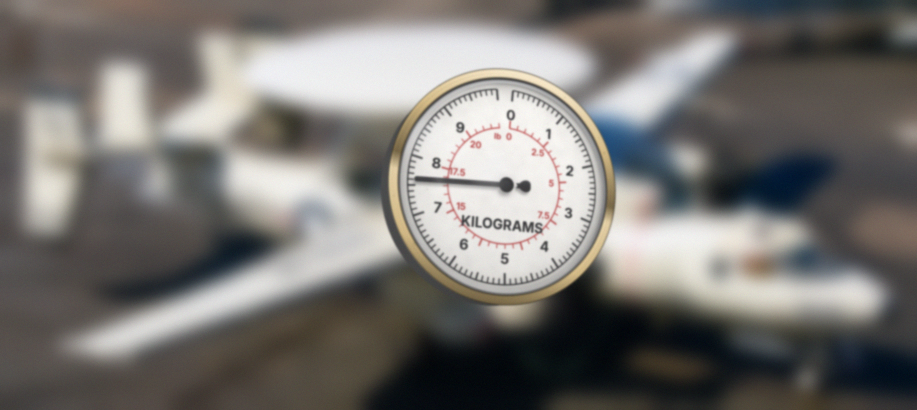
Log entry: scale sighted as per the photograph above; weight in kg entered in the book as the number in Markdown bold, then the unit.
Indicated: **7.6** kg
